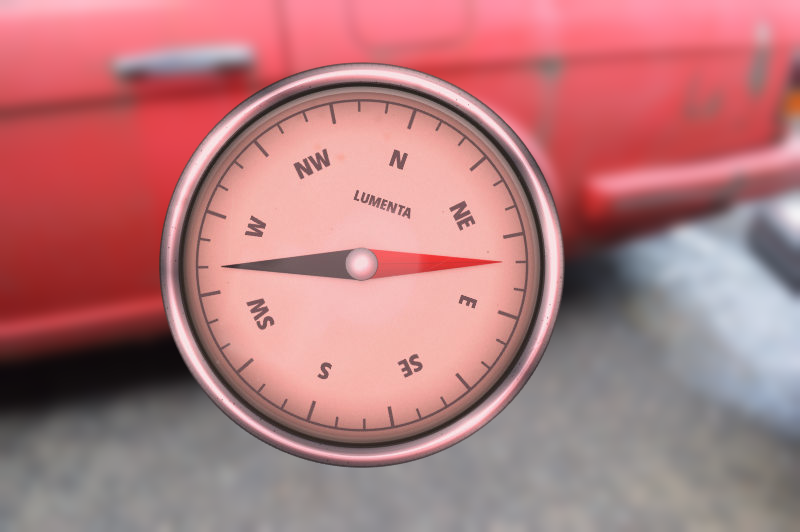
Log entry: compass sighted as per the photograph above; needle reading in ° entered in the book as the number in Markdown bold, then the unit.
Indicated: **70** °
